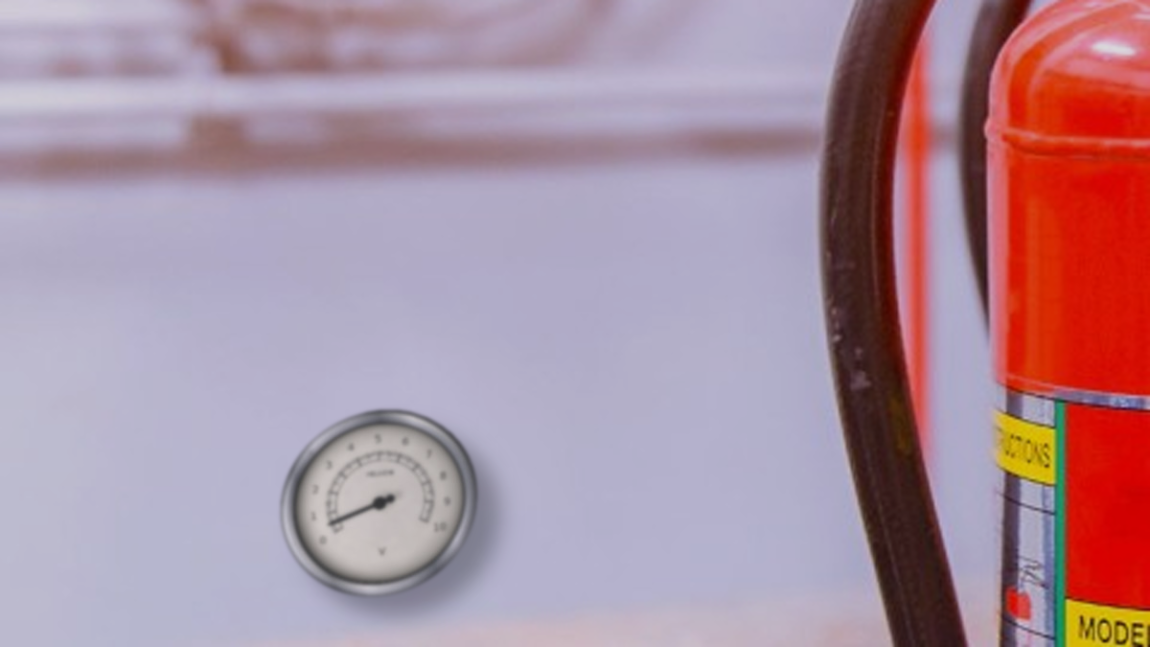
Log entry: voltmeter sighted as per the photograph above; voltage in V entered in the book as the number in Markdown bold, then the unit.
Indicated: **0.5** V
